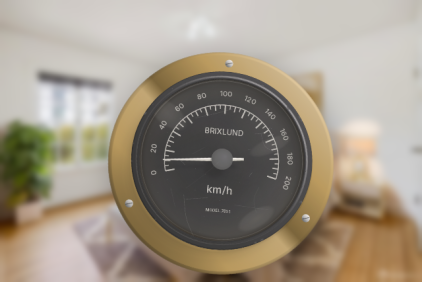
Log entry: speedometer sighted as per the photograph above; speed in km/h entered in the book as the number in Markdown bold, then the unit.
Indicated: **10** km/h
